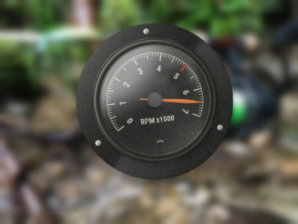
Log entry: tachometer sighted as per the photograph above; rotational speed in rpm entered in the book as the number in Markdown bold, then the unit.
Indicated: **6500** rpm
